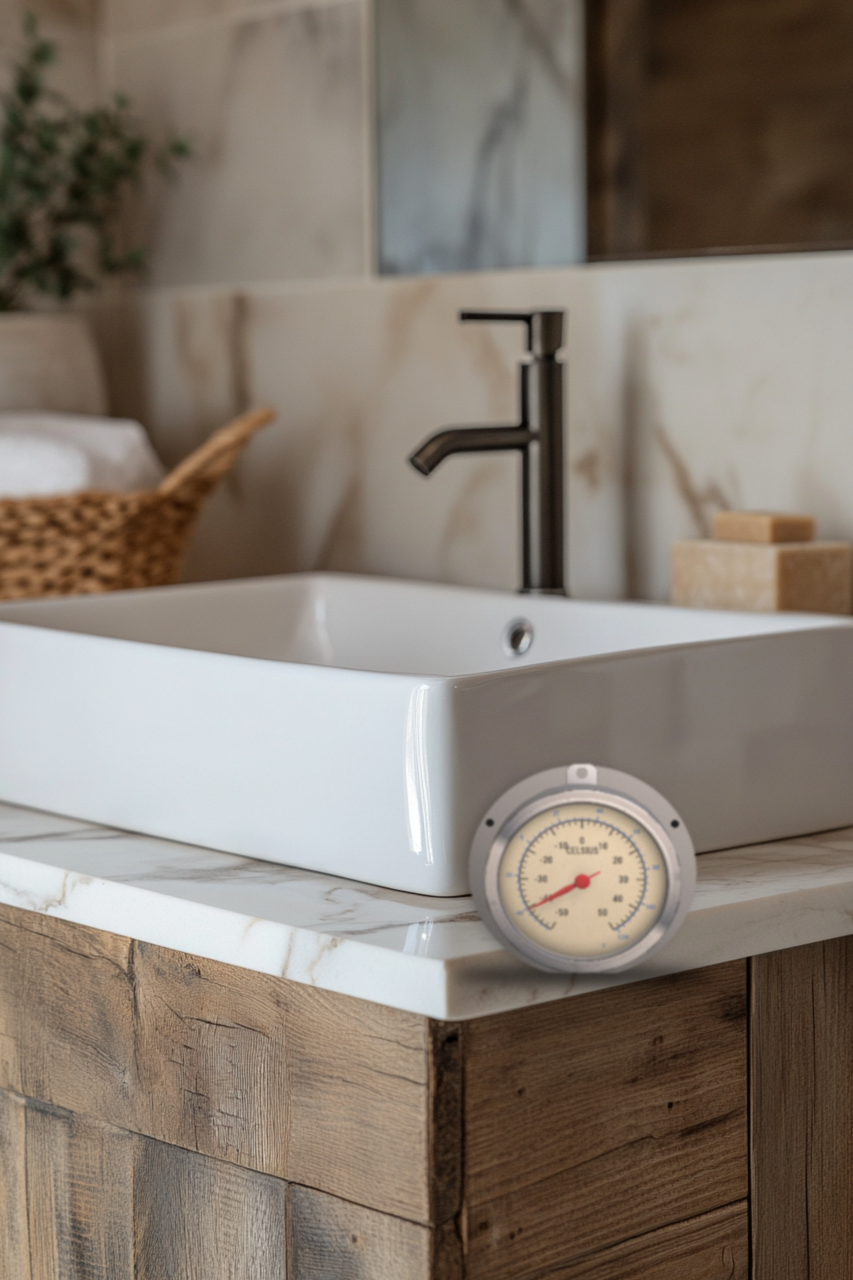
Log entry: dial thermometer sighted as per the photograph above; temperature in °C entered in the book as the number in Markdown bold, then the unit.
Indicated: **-40** °C
